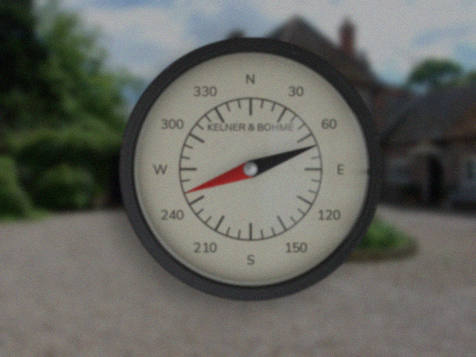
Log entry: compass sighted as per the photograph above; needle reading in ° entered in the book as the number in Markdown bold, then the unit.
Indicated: **250** °
